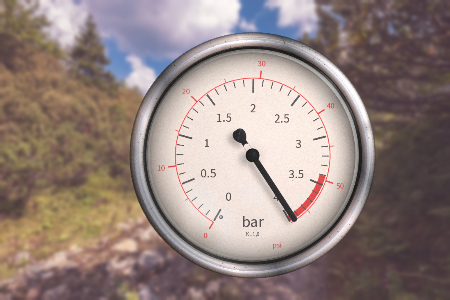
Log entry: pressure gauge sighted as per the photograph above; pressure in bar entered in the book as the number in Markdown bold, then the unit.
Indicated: **3.95** bar
